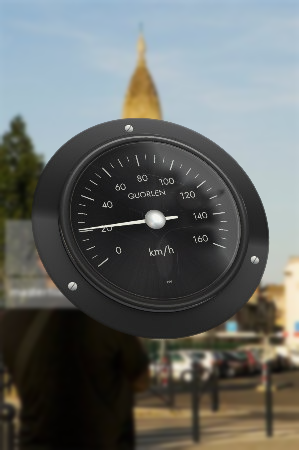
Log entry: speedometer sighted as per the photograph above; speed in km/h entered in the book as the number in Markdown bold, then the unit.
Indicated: **20** km/h
